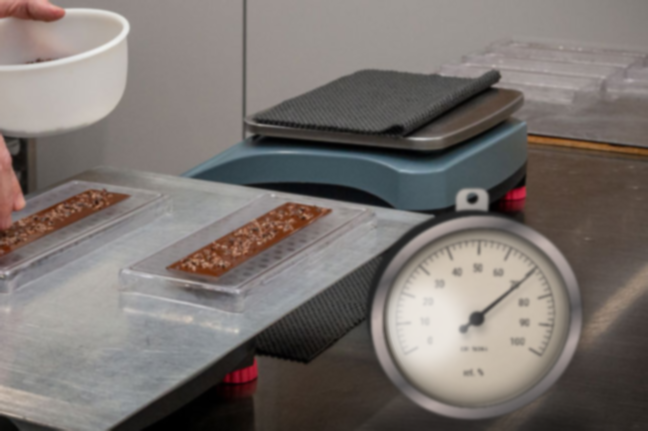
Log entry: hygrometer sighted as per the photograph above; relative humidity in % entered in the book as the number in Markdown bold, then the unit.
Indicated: **70** %
